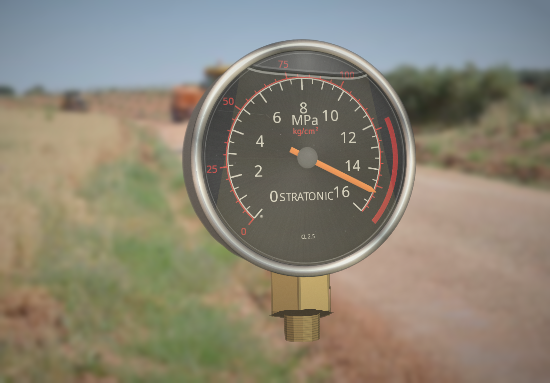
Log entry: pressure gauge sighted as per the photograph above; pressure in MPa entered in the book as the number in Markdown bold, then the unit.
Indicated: **15** MPa
